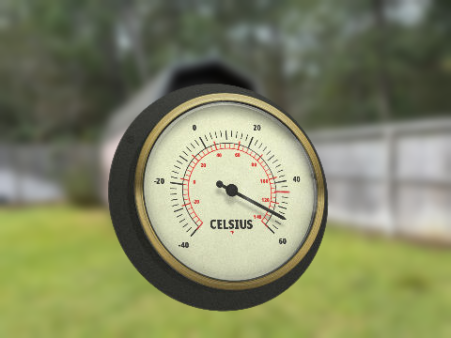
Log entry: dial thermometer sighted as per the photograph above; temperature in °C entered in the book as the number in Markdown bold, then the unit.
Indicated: **54** °C
